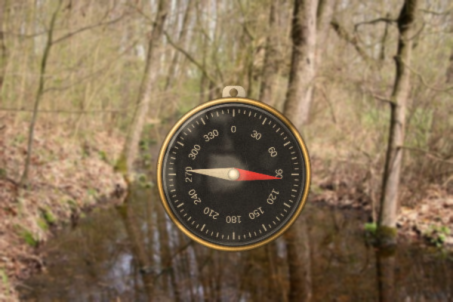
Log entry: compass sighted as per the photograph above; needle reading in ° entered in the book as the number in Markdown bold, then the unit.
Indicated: **95** °
